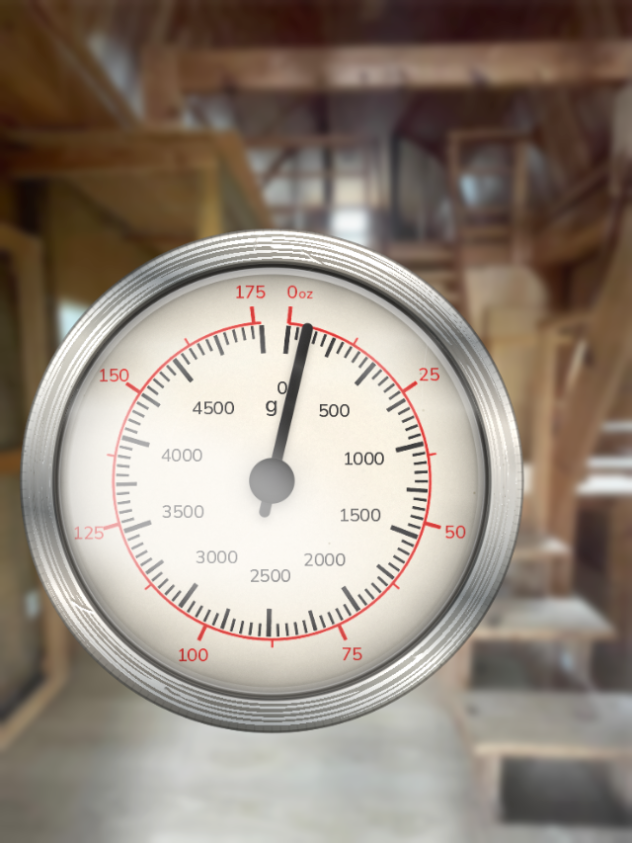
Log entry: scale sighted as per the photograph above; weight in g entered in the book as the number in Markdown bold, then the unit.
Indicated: **100** g
